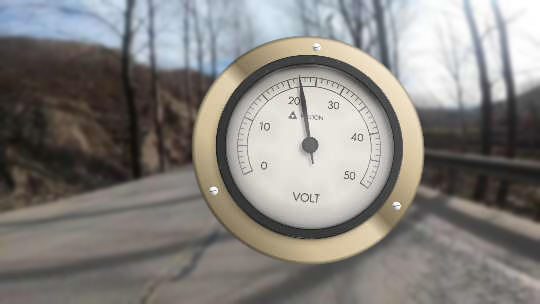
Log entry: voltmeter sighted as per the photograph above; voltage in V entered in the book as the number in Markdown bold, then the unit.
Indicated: **22** V
